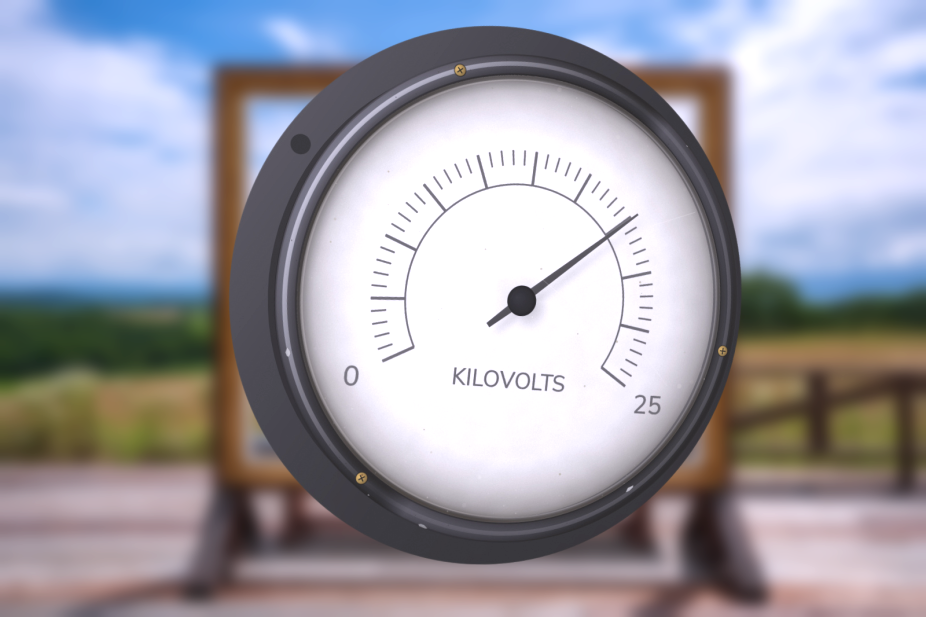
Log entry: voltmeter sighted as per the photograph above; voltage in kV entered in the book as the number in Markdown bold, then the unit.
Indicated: **17.5** kV
